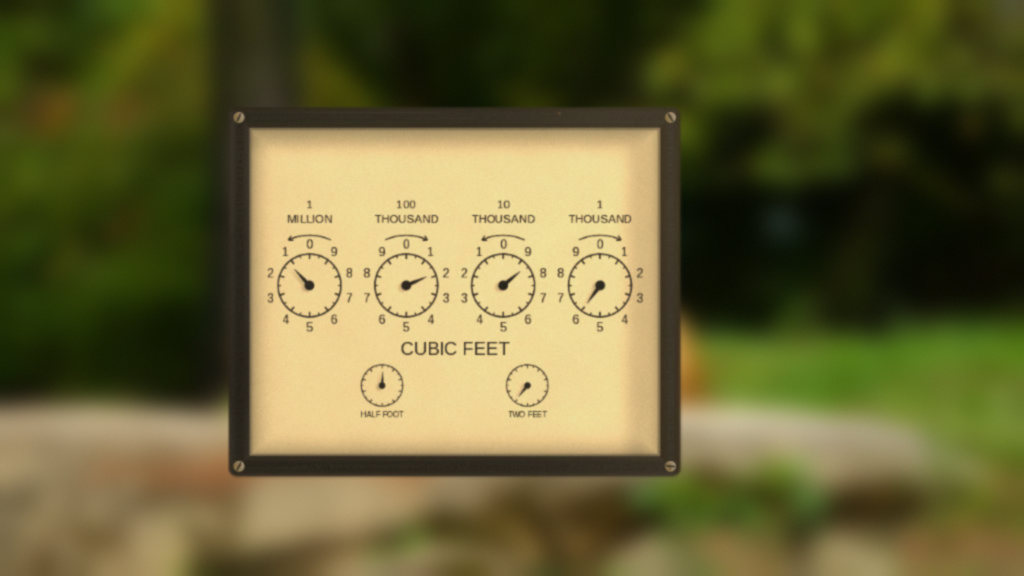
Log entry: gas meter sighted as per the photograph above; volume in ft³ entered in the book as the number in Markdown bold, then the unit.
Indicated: **118600** ft³
